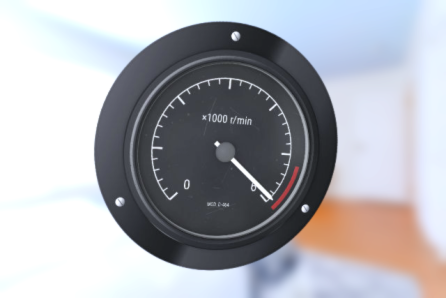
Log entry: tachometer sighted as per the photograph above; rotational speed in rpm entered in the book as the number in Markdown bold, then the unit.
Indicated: **5900** rpm
